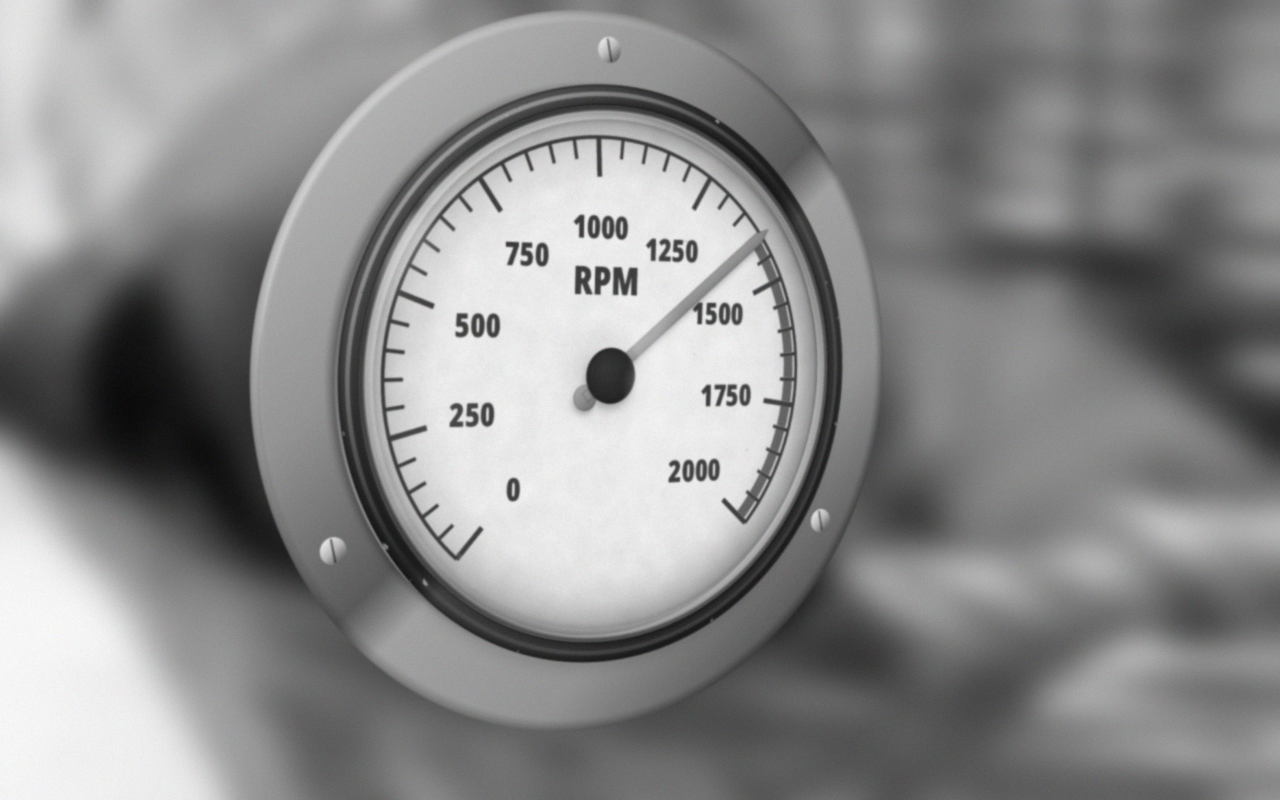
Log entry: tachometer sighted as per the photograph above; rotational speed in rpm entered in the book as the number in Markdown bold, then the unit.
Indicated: **1400** rpm
